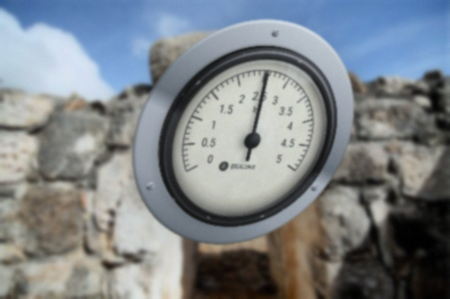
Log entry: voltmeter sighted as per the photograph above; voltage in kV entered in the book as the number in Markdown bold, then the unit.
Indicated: **2.5** kV
